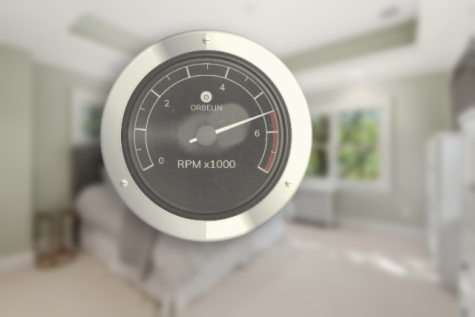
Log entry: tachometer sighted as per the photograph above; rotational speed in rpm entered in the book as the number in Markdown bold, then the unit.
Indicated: **5500** rpm
